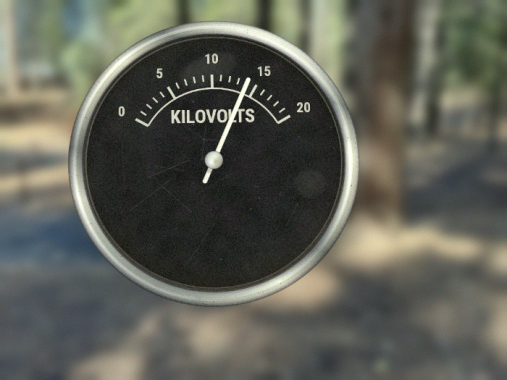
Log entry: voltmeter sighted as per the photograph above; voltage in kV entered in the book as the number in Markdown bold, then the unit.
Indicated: **14** kV
